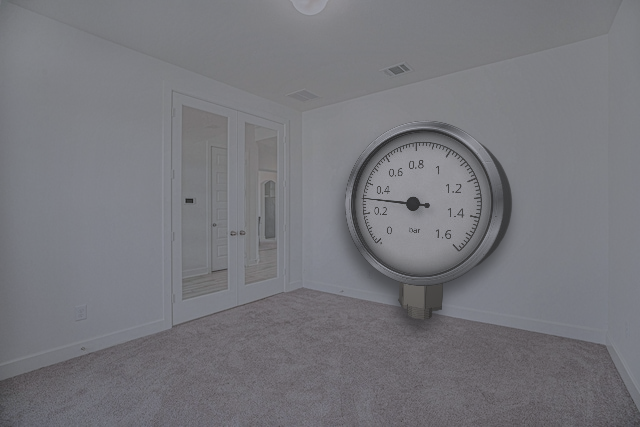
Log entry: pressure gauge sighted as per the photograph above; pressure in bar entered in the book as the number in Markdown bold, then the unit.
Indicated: **0.3** bar
